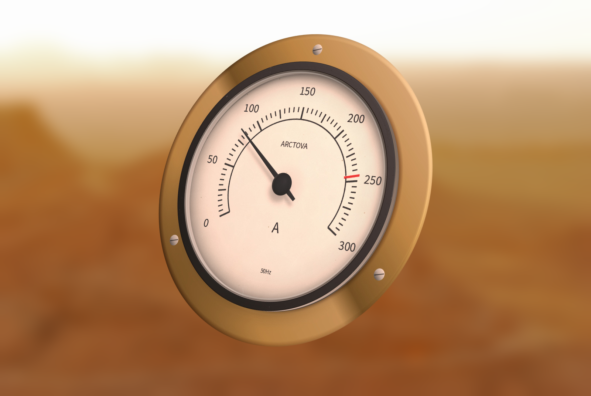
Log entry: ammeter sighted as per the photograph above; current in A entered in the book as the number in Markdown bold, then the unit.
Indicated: **85** A
